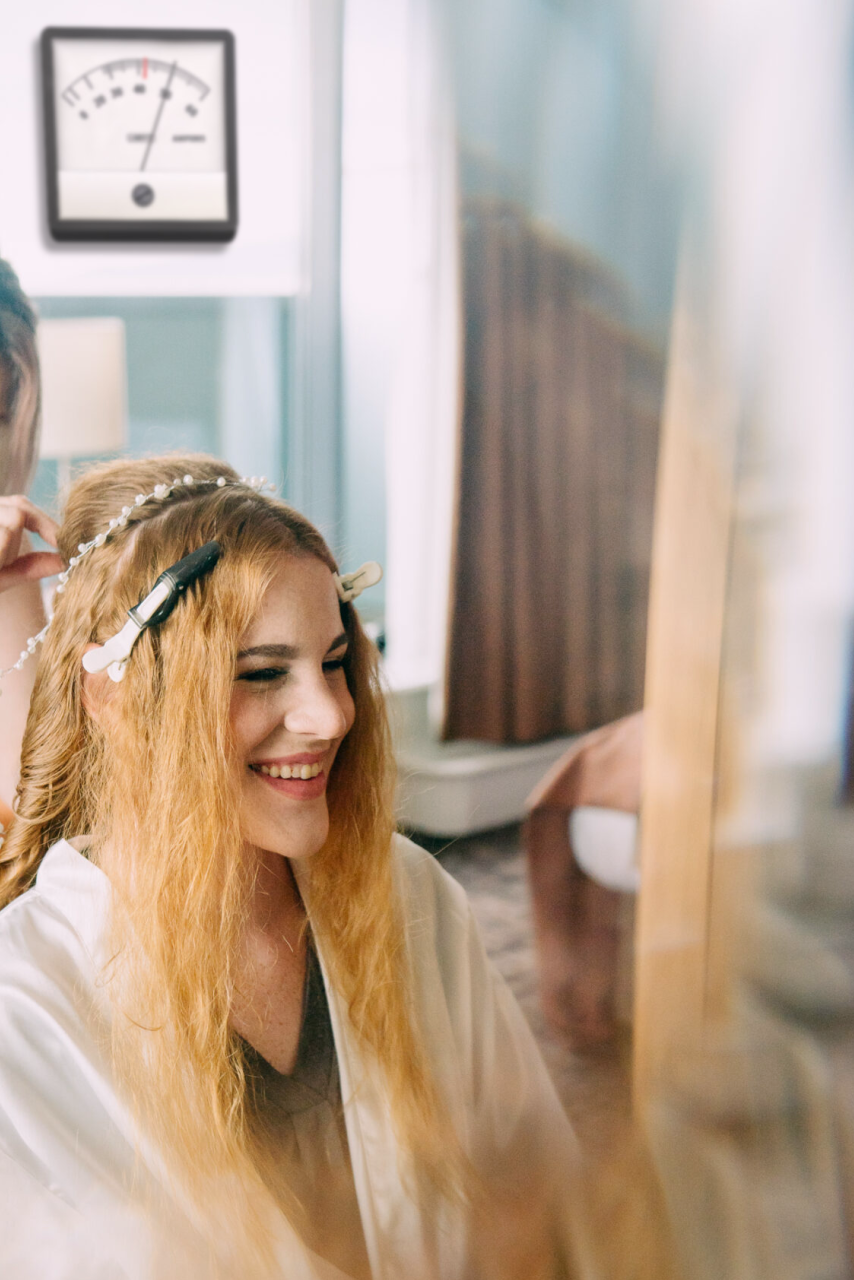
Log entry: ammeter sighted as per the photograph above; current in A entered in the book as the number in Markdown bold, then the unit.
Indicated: **50** A
